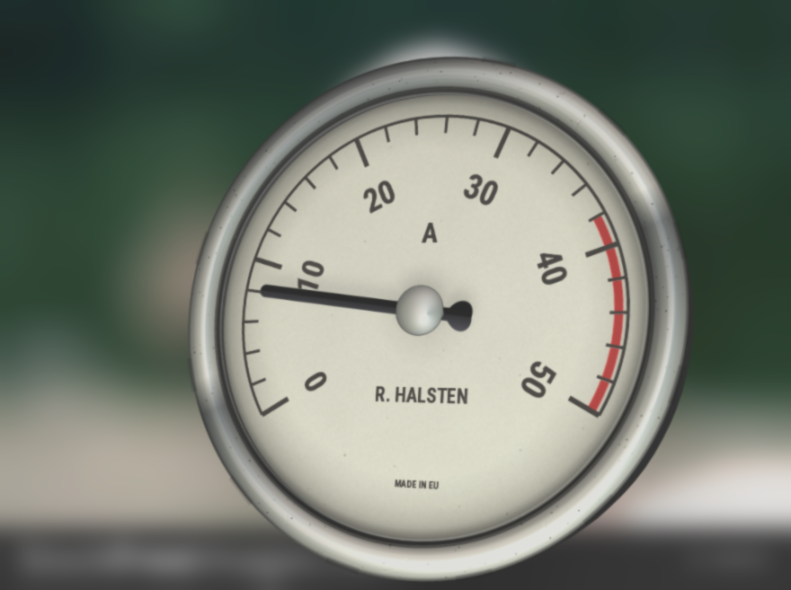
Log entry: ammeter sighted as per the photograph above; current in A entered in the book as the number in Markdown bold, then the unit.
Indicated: **8** A
